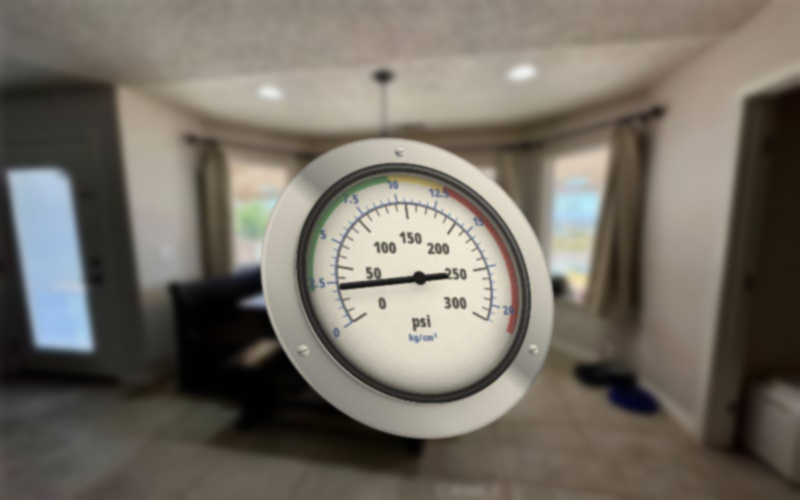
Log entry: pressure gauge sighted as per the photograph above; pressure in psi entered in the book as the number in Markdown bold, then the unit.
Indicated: **30** psi
